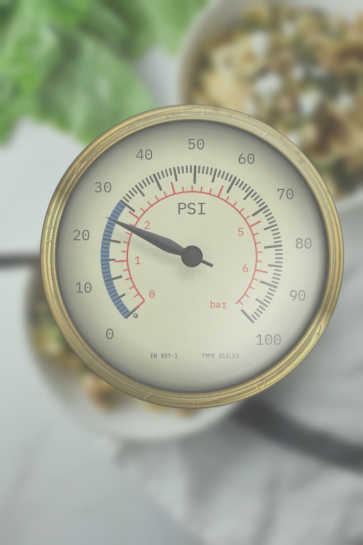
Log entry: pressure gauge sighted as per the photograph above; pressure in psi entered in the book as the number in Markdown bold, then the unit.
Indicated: **25** psi
